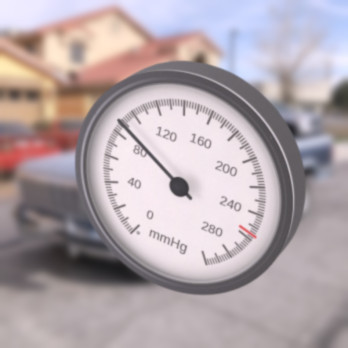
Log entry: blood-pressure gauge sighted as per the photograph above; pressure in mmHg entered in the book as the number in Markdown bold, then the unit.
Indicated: **90** mmHg
